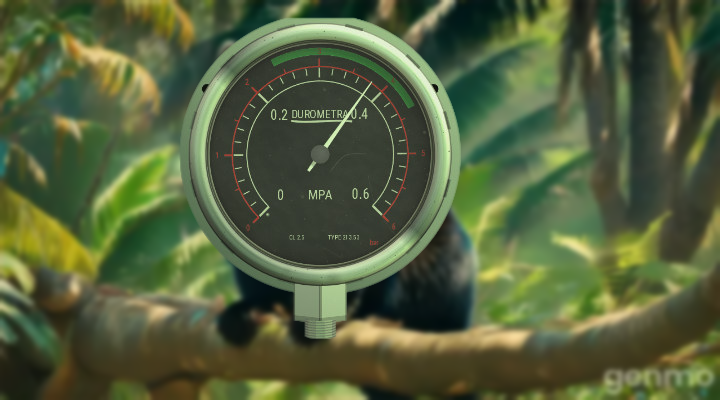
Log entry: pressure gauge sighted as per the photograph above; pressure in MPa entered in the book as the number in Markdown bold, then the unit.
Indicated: **0.38** MPa
